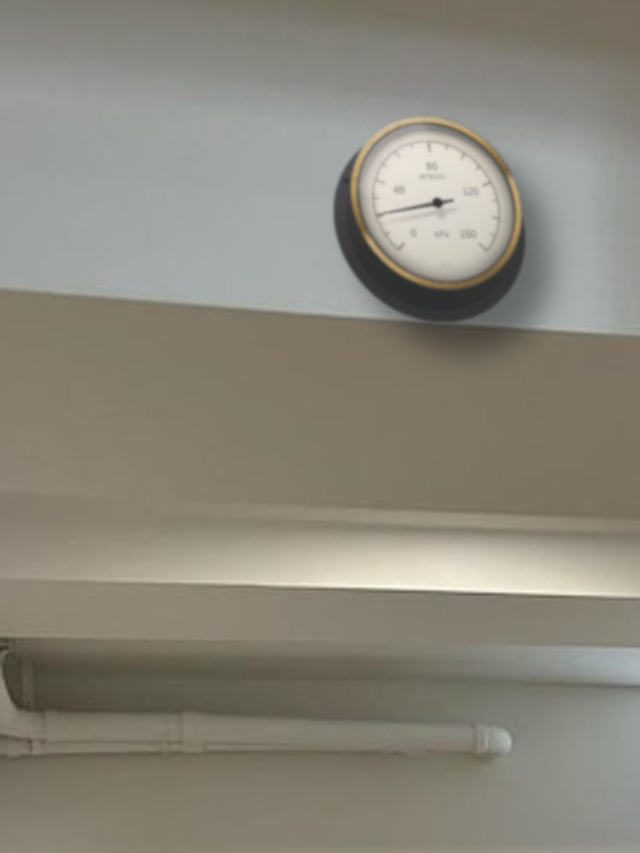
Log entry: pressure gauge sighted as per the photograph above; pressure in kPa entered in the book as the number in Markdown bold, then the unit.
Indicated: **20** kPa
